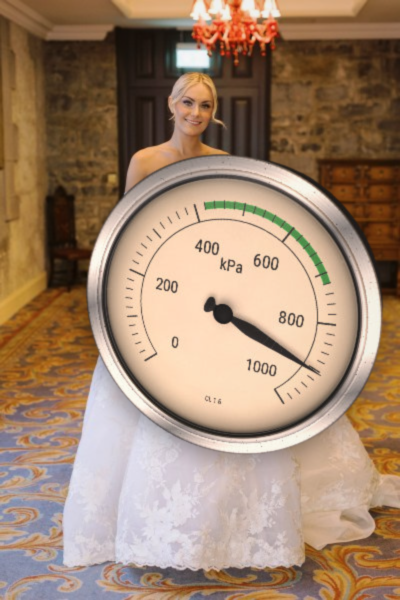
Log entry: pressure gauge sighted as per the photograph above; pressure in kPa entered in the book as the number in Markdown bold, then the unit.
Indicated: **900** kPa
